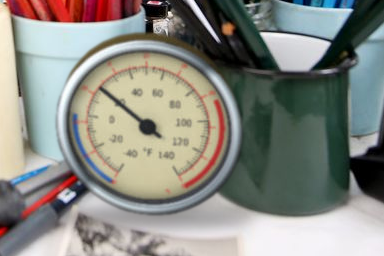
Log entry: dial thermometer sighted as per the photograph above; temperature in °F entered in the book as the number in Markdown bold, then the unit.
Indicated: **20** °F
